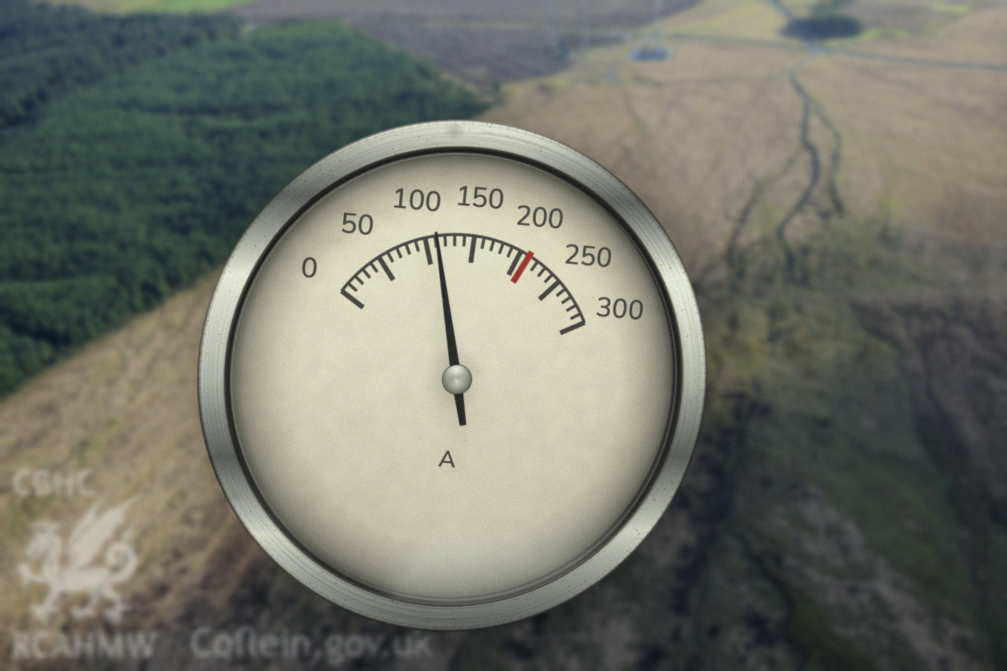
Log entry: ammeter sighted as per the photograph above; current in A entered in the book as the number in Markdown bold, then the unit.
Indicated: **110** A
